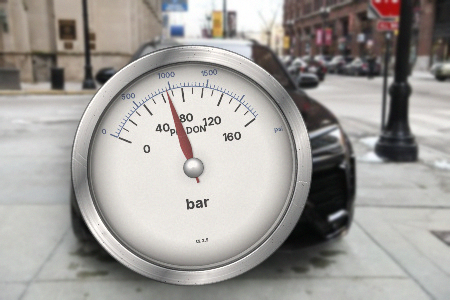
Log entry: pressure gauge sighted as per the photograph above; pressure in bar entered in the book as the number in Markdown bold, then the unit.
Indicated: **65** bar
